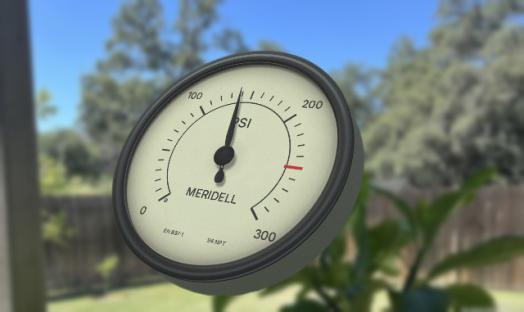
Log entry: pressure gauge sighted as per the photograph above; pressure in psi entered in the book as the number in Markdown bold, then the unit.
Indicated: **140** psi
